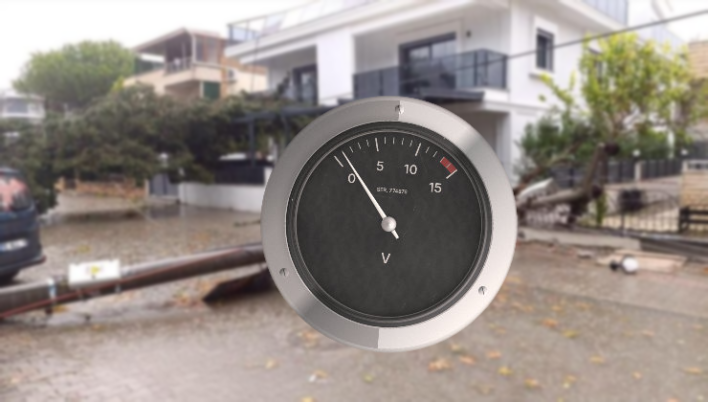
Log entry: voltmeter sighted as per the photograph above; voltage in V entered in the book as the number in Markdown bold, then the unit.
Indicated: **1** V
